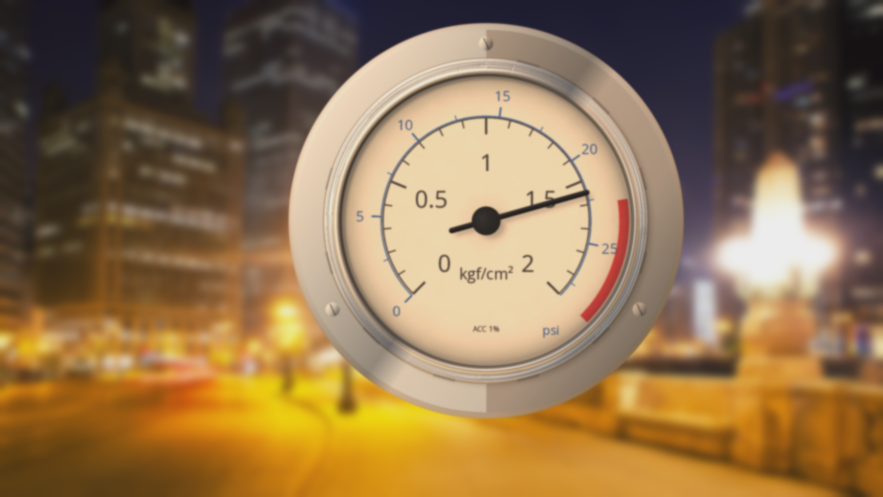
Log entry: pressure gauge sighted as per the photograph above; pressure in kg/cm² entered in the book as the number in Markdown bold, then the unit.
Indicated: **1.55** kg/cm²
